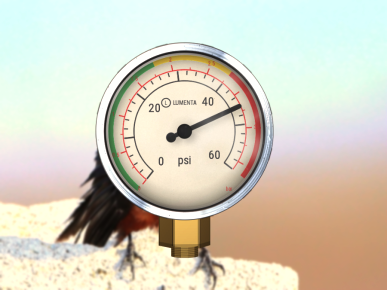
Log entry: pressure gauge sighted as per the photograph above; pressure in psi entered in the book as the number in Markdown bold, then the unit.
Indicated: **46** psi
